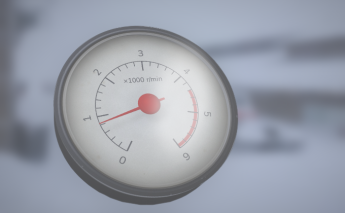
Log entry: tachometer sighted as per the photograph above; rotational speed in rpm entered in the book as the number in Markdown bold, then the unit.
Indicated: **800** rpm
